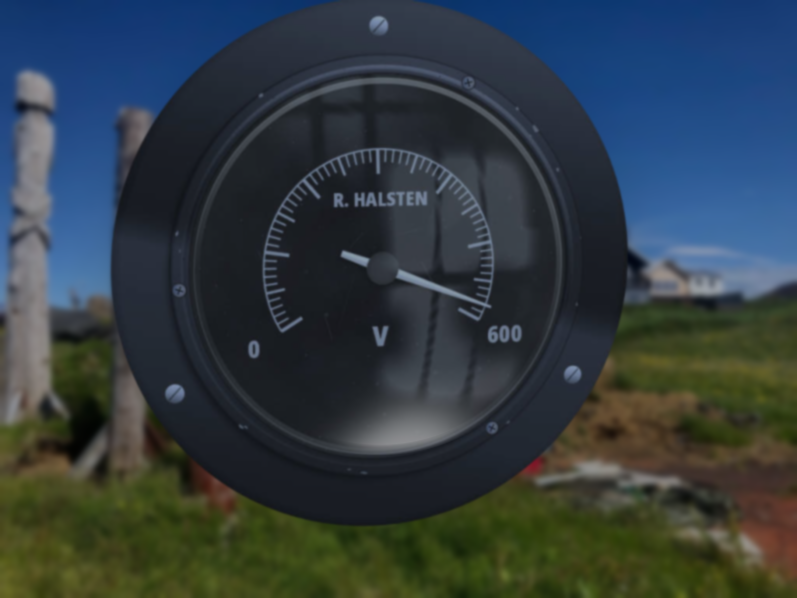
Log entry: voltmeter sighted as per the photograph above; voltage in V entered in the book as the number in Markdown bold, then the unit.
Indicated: **580** V
